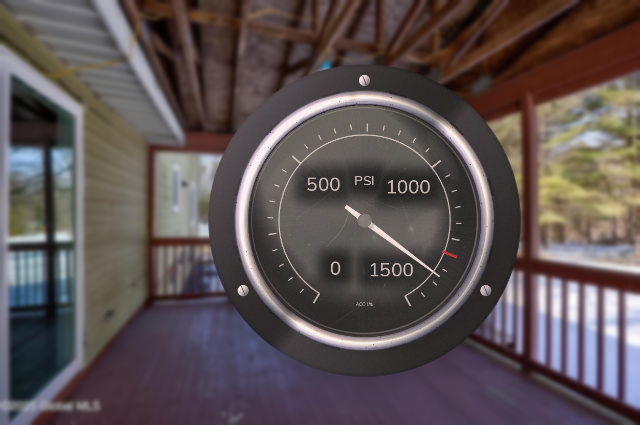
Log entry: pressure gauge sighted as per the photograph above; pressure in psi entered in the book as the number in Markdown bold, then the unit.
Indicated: **1375** psi
